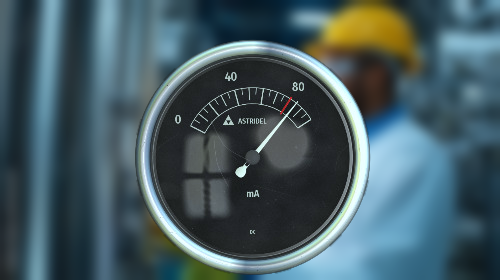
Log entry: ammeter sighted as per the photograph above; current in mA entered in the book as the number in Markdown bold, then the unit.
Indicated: **85** mA
